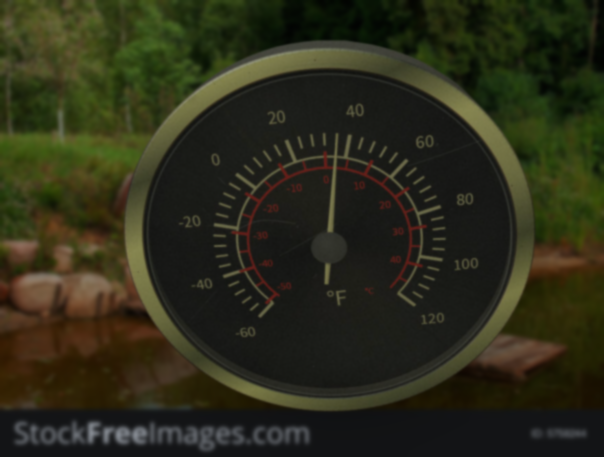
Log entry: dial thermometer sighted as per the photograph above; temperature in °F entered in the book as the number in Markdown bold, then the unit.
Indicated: **36** °F
